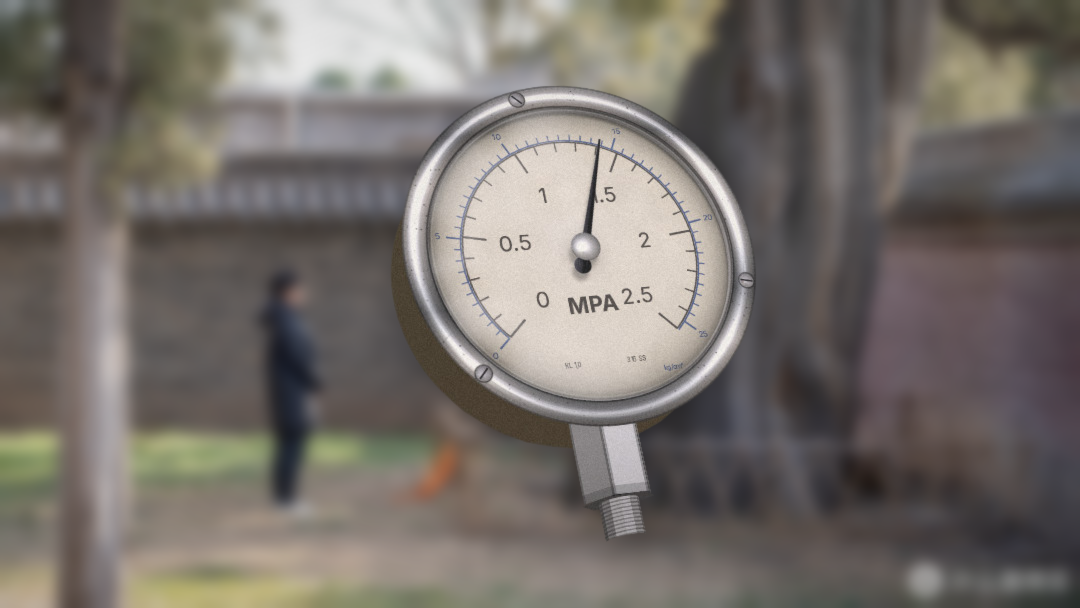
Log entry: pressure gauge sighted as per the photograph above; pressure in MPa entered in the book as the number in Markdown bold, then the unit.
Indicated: **1.4** MPa
